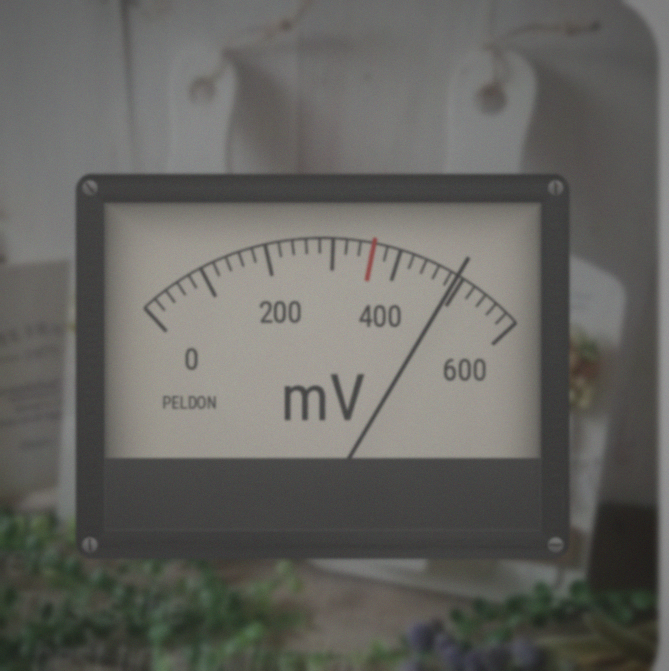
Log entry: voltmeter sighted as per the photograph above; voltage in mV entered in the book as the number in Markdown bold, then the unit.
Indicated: **490** mV
